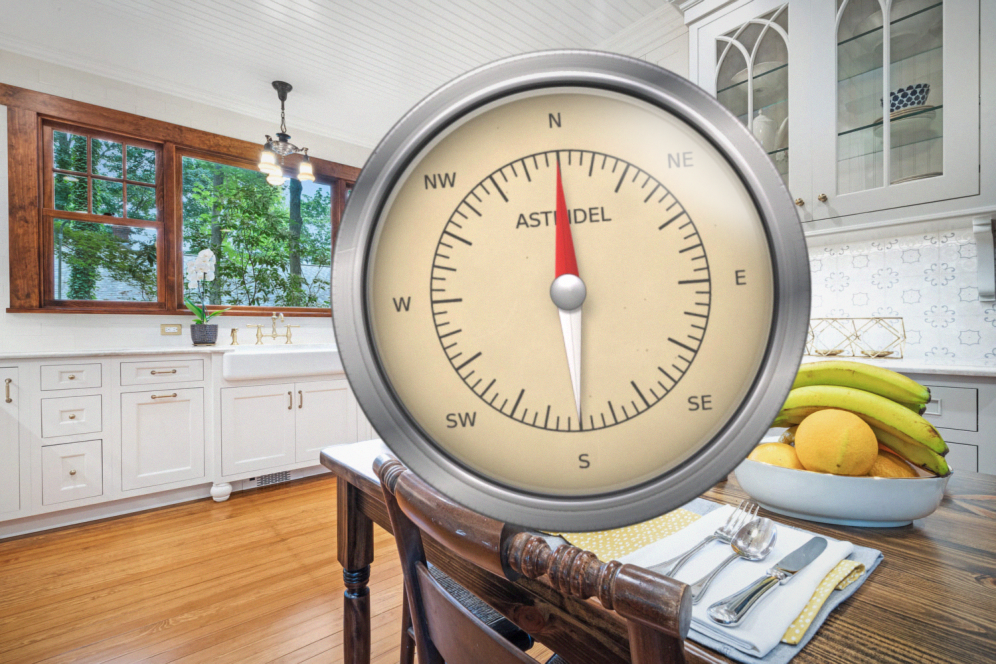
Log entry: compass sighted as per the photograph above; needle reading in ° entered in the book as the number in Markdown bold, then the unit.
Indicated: **0** °
